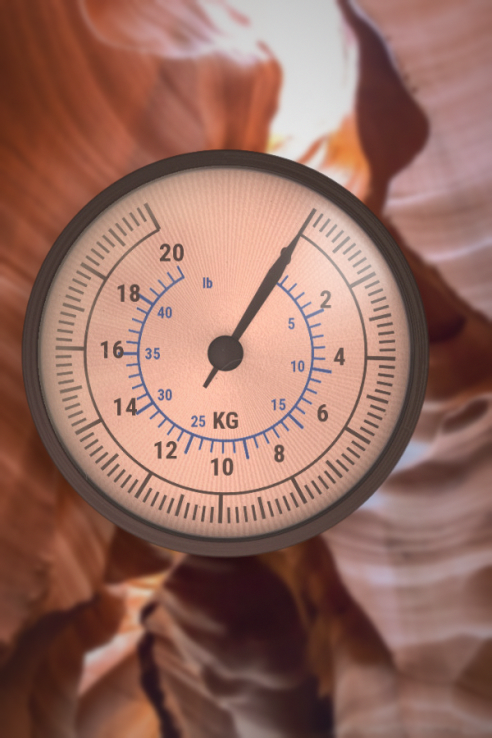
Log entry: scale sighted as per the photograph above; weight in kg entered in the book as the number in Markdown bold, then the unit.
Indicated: **0** kg
